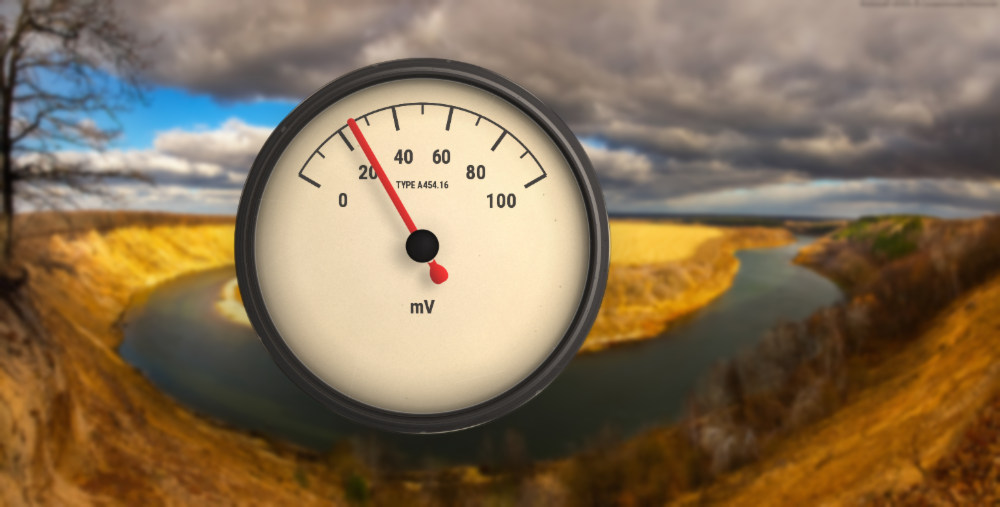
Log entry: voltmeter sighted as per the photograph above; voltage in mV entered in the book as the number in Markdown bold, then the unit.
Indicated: **25** mV
